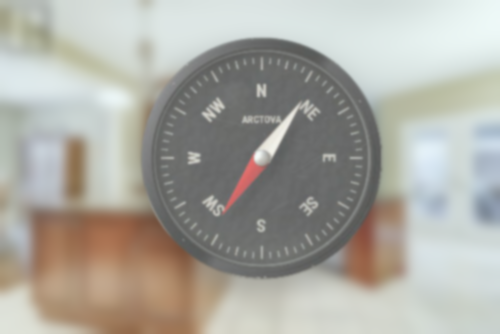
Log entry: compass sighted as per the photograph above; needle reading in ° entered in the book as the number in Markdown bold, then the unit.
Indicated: **215** °
